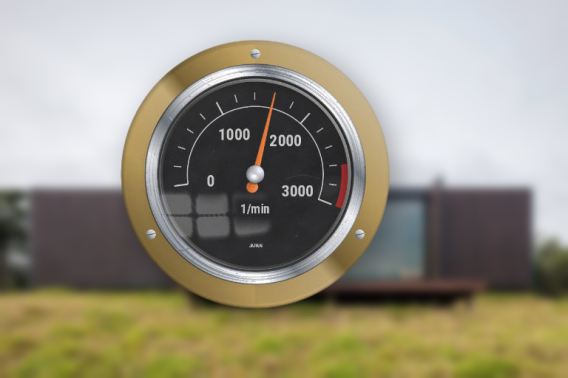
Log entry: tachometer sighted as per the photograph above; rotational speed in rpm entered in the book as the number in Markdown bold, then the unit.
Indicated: **1600** rpm
